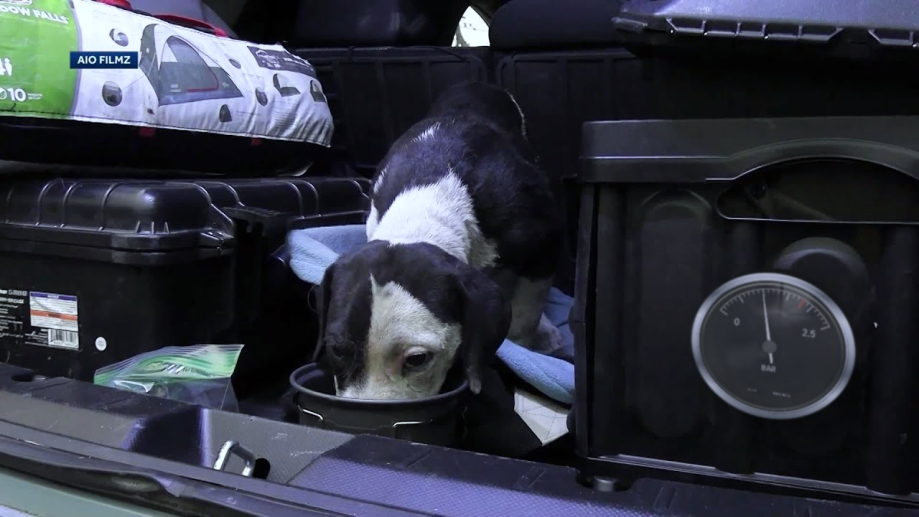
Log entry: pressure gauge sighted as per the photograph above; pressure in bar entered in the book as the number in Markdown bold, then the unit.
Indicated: **1** bar
